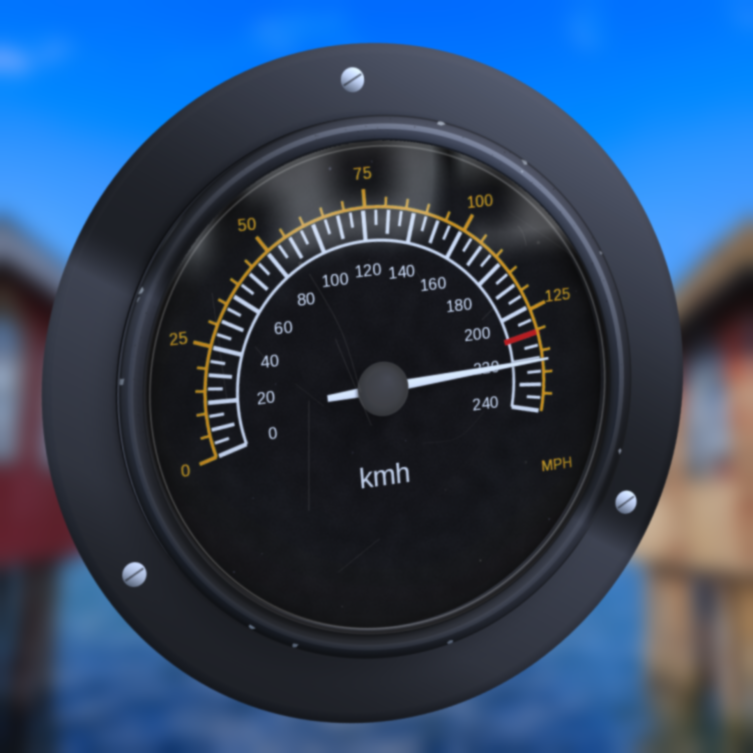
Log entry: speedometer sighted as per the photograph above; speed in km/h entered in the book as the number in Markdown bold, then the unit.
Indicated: **220** km/h
